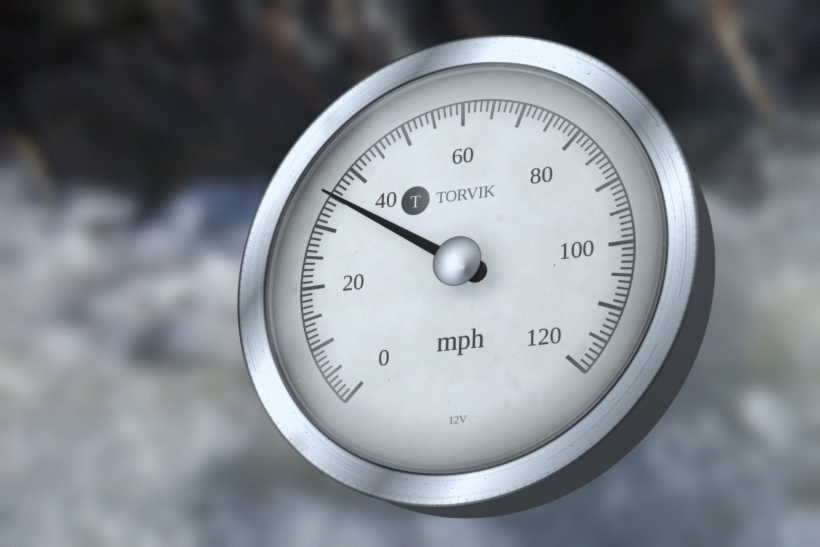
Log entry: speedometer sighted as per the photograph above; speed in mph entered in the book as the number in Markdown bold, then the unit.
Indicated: **35** mph
